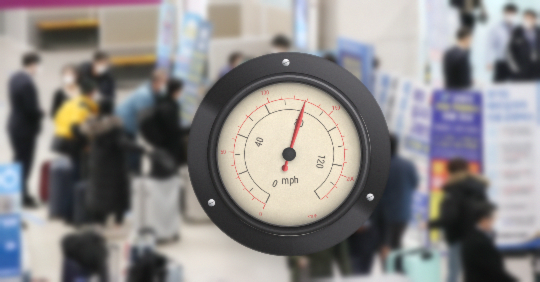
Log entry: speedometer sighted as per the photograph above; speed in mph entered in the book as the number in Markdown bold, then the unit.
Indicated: **80** mph
